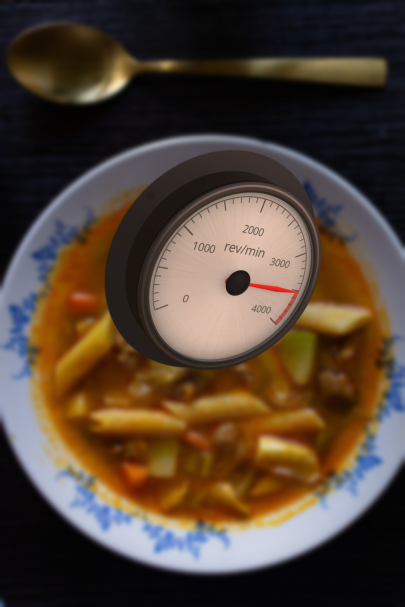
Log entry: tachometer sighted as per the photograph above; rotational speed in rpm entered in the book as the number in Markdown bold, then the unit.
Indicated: **3500** rpm
